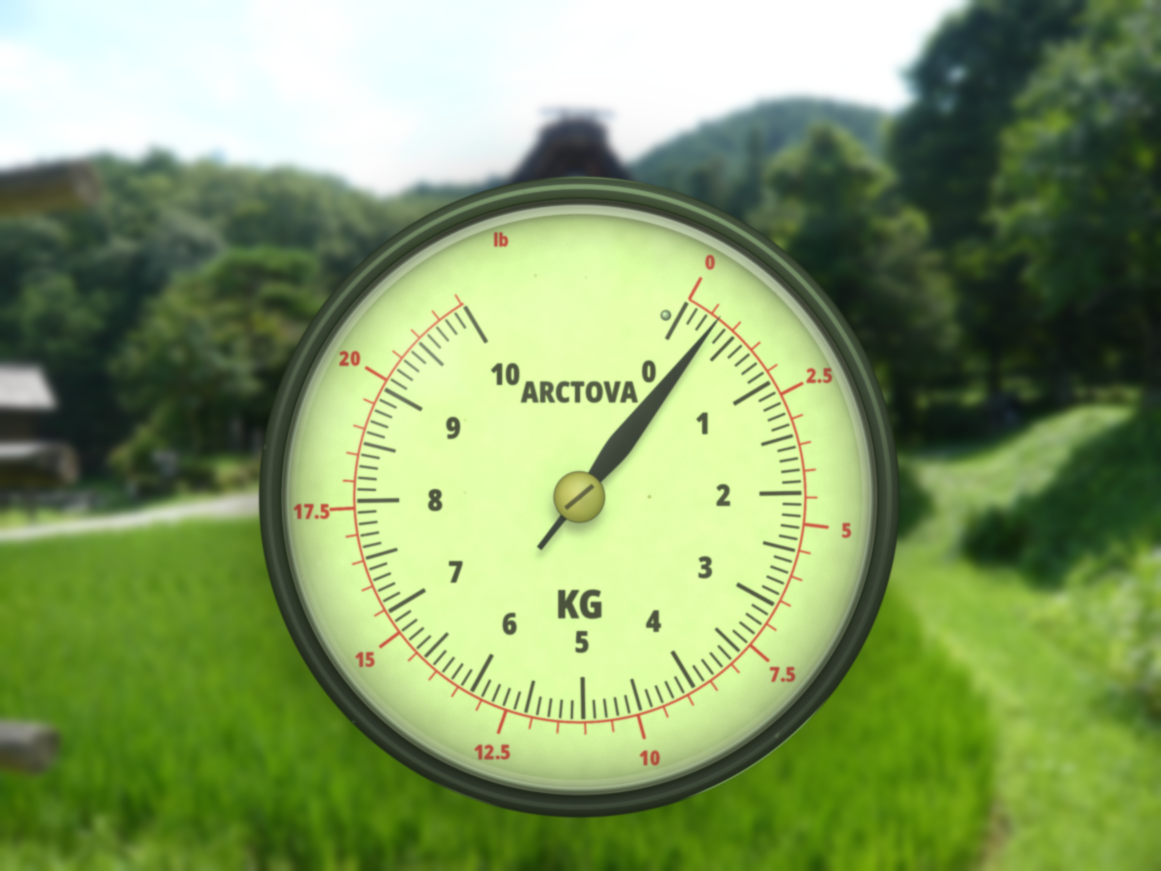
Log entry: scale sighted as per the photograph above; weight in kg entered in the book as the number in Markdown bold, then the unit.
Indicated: **0.3** kg
